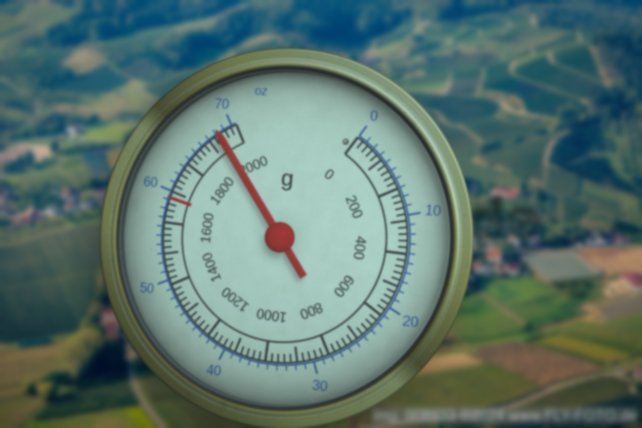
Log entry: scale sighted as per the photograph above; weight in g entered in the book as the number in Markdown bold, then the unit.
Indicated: **1940** g
